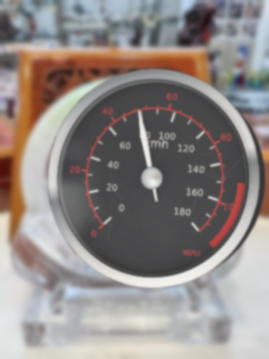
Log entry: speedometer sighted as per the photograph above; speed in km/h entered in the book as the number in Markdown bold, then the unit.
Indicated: **80** km/h
